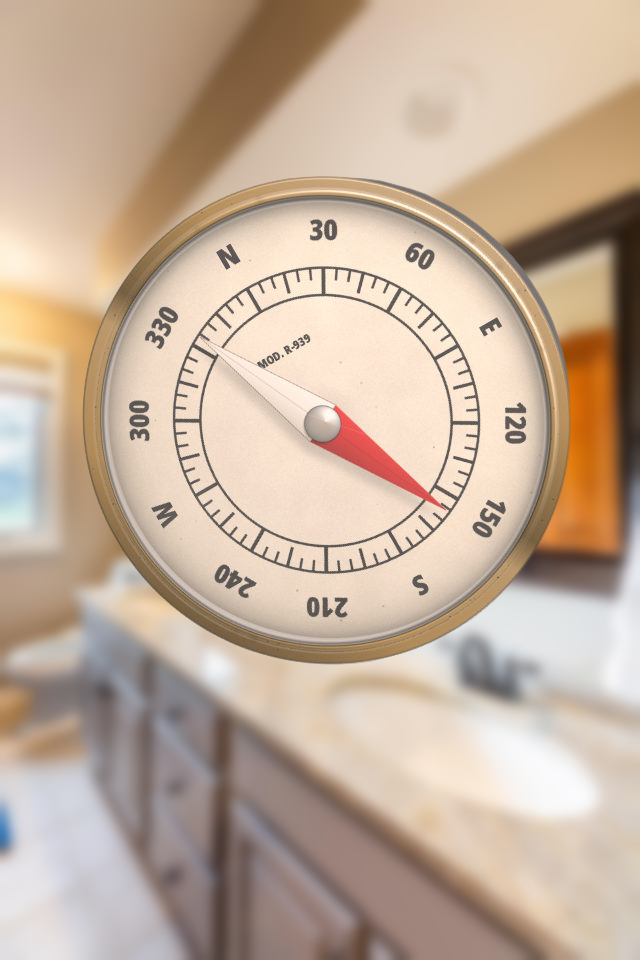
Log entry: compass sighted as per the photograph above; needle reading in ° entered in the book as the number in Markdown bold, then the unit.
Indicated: **155** °
